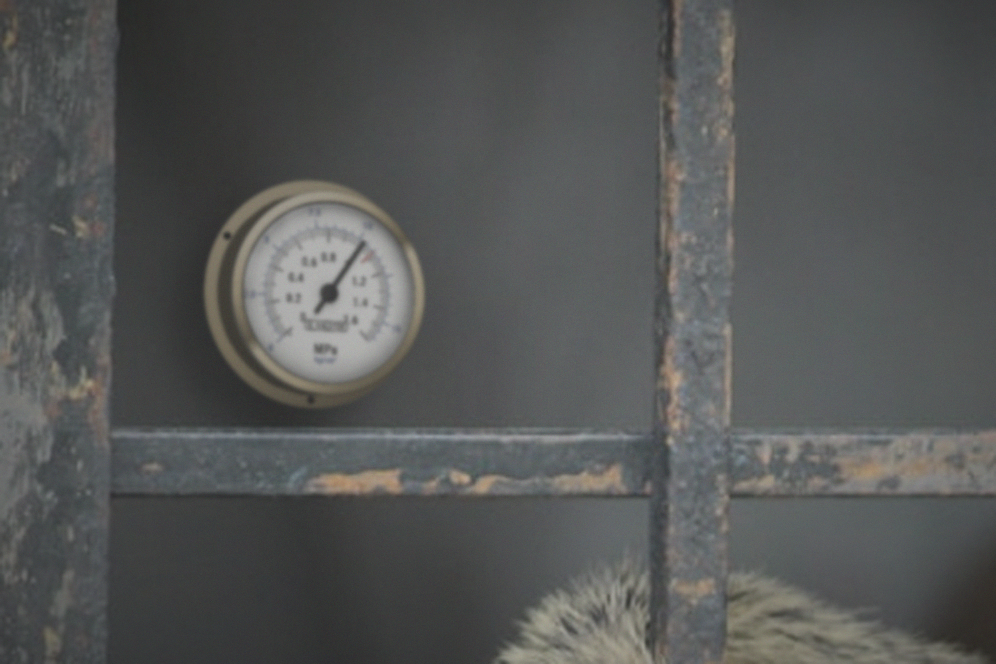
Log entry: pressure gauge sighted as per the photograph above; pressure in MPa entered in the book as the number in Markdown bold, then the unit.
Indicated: **1** MPa
